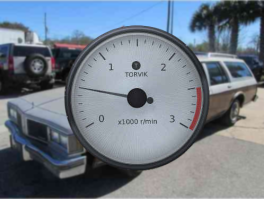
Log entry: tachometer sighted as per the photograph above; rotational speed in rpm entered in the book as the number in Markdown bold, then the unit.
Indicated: **500** rpm
